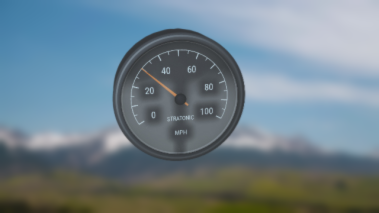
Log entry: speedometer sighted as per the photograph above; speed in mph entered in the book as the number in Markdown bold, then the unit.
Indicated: **30** mph
